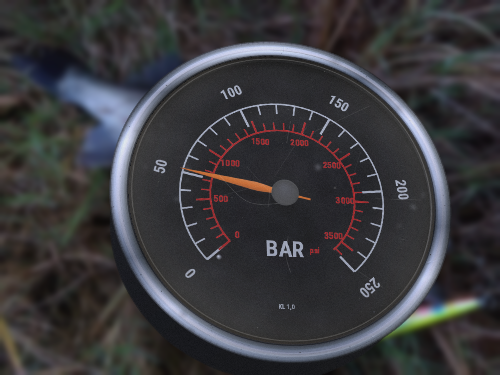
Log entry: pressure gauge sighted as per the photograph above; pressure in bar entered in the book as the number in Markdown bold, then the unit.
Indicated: **50** bar
